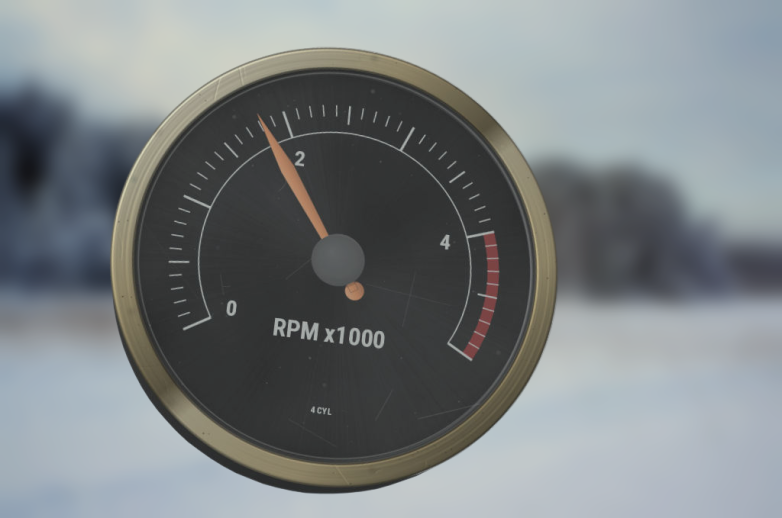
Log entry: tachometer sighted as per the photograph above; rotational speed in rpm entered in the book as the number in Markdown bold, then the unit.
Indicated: **1800** rpm
